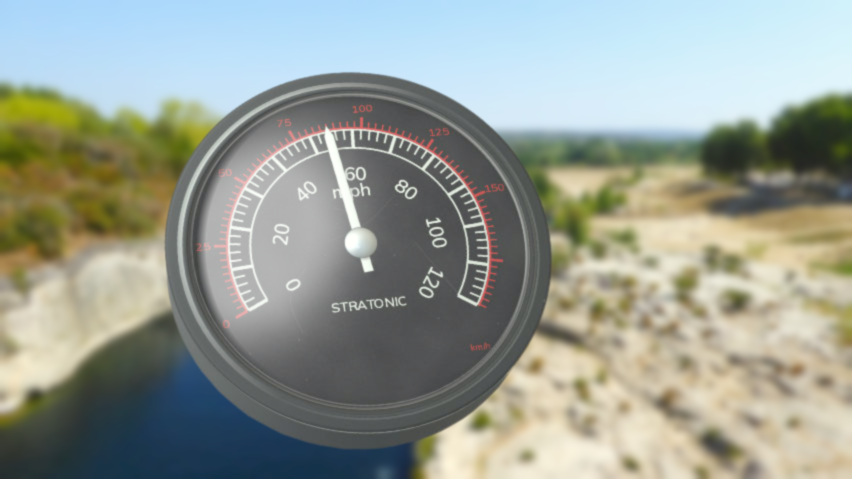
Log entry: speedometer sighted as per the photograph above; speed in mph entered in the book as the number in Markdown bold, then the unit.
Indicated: **54** mph
